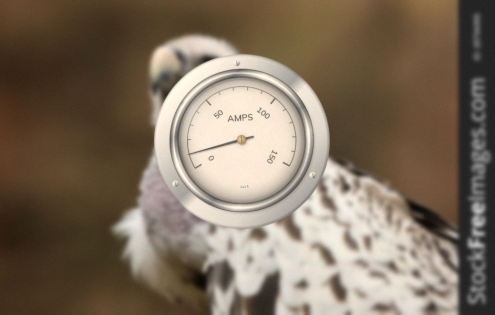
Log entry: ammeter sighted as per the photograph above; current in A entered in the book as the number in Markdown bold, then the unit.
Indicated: **10** A
